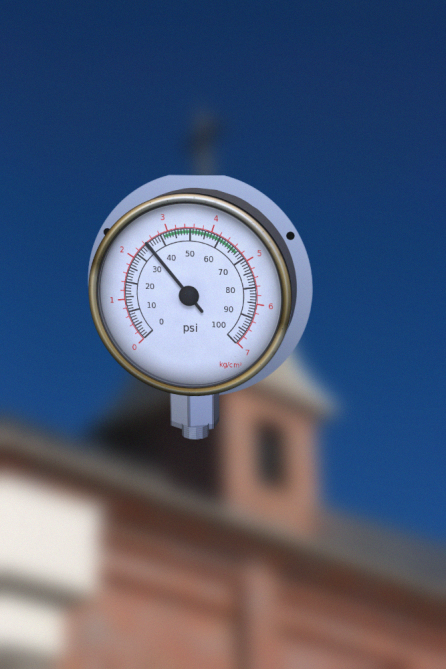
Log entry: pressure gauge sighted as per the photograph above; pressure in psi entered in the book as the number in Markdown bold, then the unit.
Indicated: **35** psi
